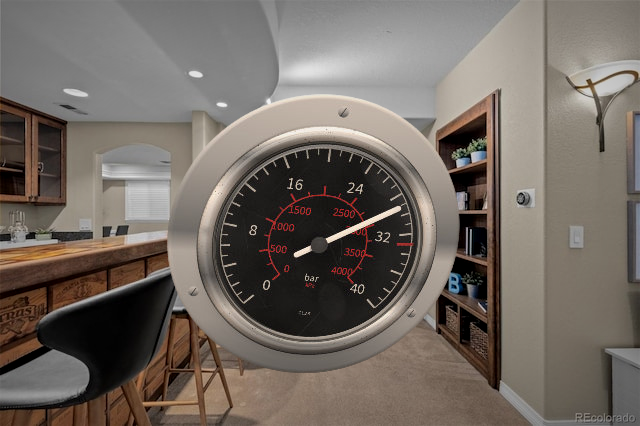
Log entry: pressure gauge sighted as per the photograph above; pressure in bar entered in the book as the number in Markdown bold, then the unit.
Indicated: **29** bar
